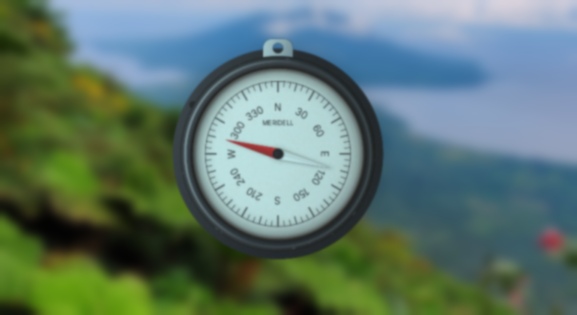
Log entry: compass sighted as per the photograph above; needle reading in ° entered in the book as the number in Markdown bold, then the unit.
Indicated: **285** °
